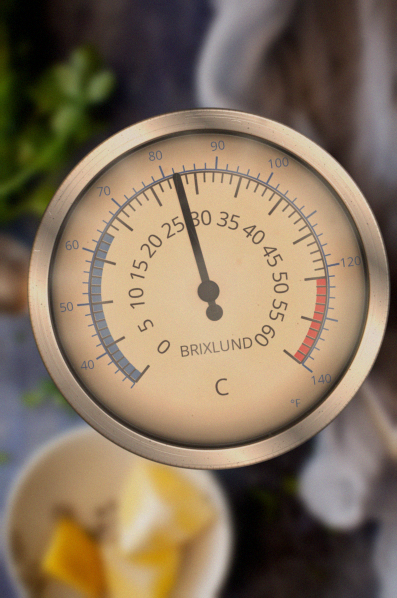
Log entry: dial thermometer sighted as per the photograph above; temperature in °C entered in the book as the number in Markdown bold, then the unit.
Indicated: **28** °C
